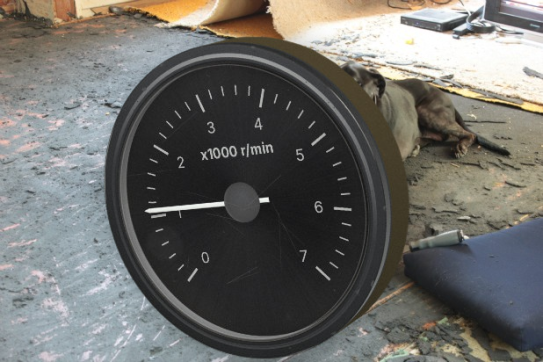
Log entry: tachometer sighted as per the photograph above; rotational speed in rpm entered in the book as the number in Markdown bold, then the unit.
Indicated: **1100** rpm
